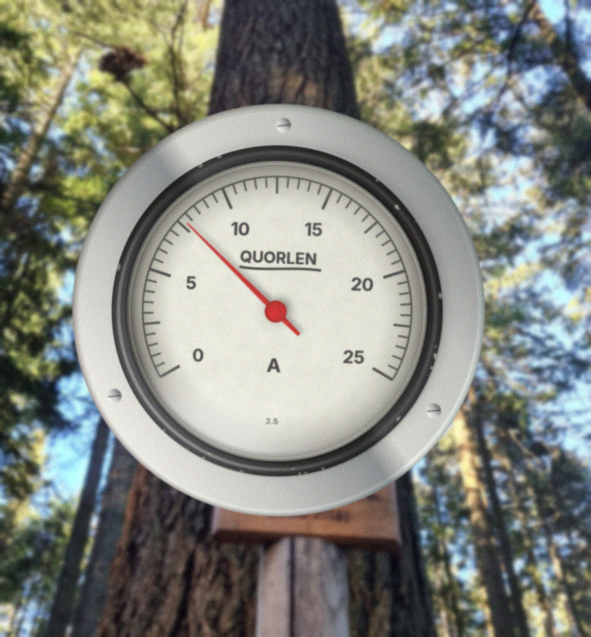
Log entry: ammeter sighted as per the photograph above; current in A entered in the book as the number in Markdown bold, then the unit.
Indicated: **7.75** A
